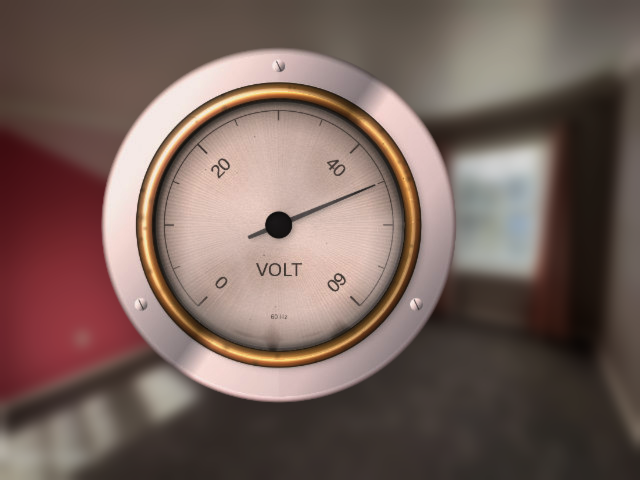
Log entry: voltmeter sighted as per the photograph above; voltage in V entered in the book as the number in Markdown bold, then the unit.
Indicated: **45** V
